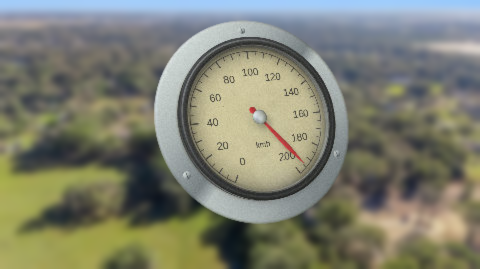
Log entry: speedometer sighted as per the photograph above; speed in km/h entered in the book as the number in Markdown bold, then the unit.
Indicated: **195** km/h
